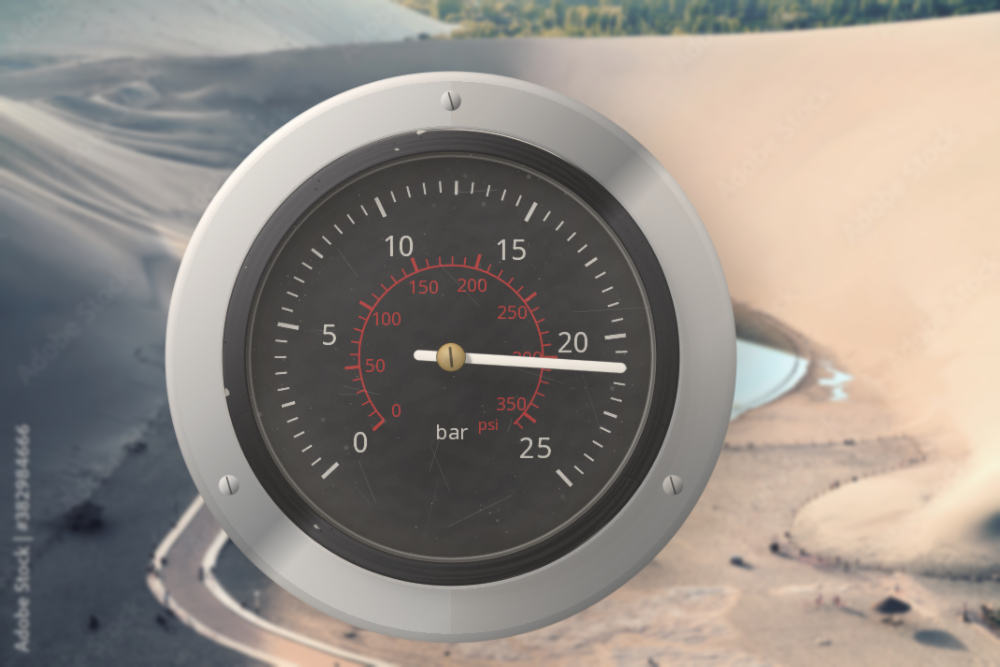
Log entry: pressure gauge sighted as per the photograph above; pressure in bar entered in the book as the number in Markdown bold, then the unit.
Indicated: **21** bar
